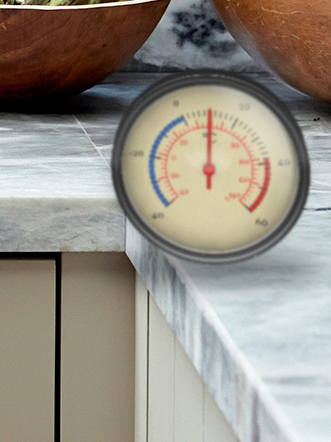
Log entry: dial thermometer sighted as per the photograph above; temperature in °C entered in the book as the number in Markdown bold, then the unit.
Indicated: **10** °C
